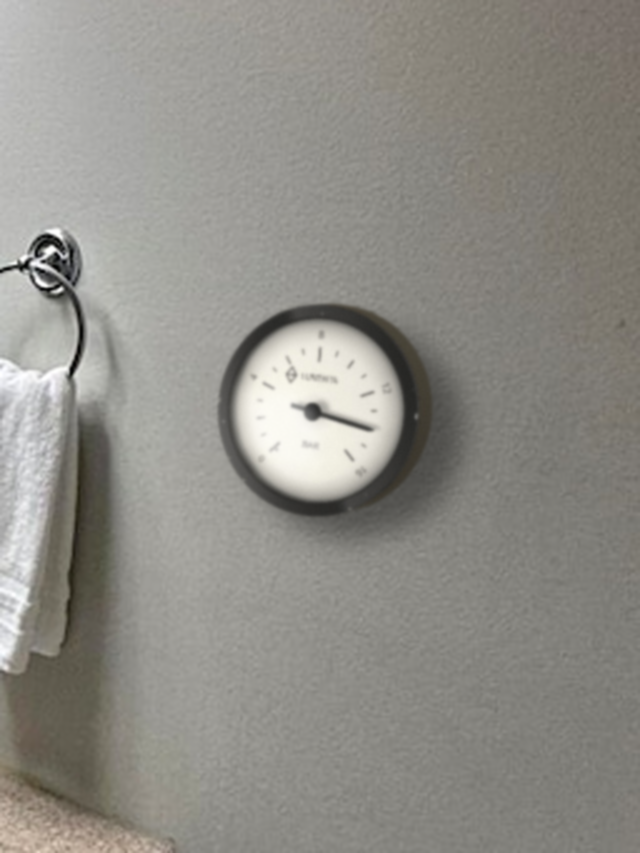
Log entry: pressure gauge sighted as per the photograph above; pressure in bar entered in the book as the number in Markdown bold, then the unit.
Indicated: **14** bar
